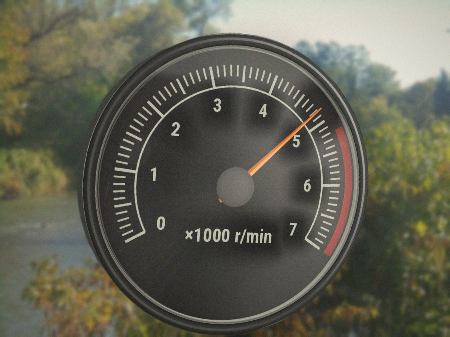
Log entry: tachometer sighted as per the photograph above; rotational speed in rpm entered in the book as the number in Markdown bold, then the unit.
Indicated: **4800** rpm
